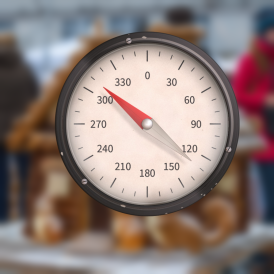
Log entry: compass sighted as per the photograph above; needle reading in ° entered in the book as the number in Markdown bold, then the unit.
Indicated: **310** °
